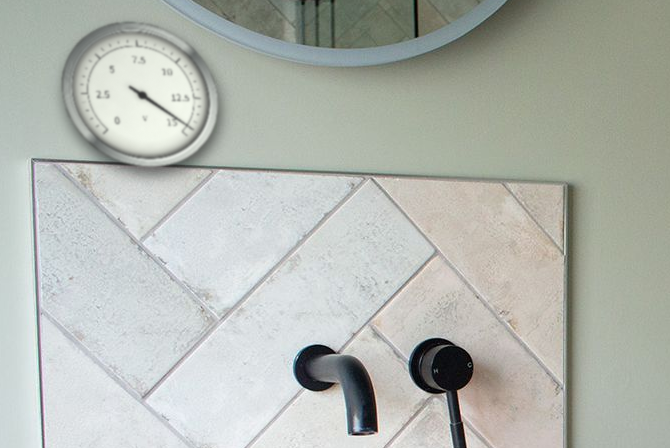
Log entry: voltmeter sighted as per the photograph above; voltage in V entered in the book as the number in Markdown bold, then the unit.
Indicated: **14.5** V
